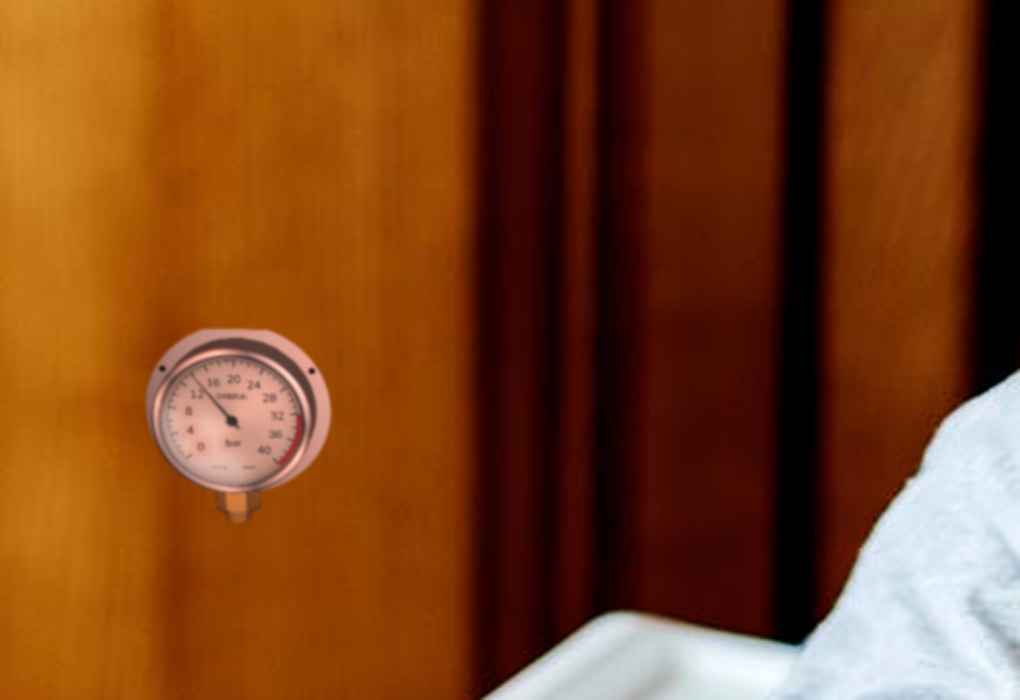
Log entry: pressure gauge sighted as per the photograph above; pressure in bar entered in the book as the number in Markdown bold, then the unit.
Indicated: **14** bar
